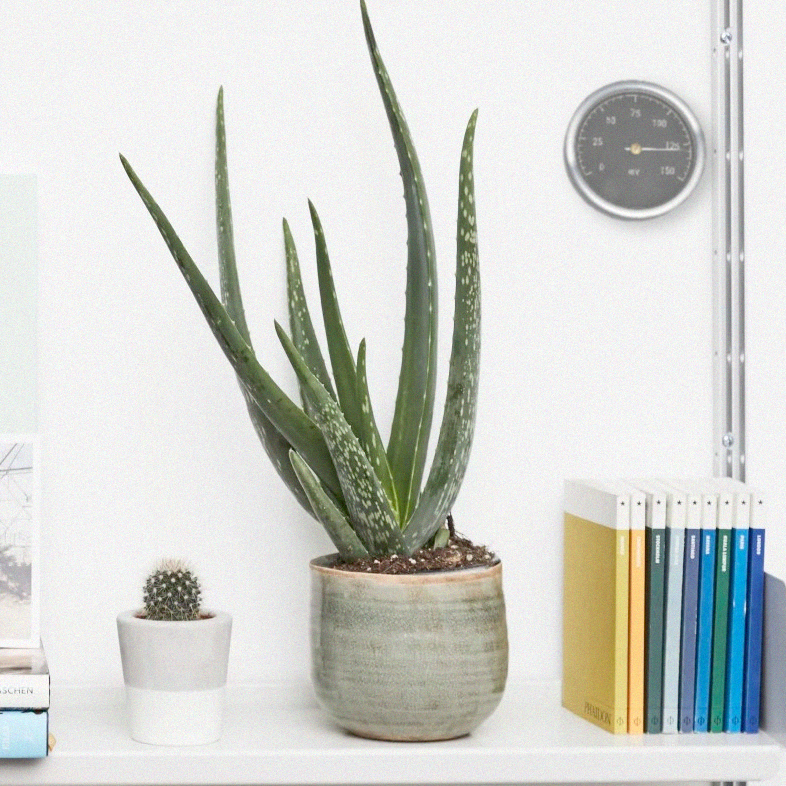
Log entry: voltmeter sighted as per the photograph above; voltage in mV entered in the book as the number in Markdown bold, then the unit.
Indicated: **130** mV
